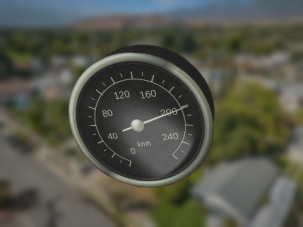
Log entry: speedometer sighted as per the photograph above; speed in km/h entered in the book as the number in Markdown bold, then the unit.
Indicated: **200** km/h
